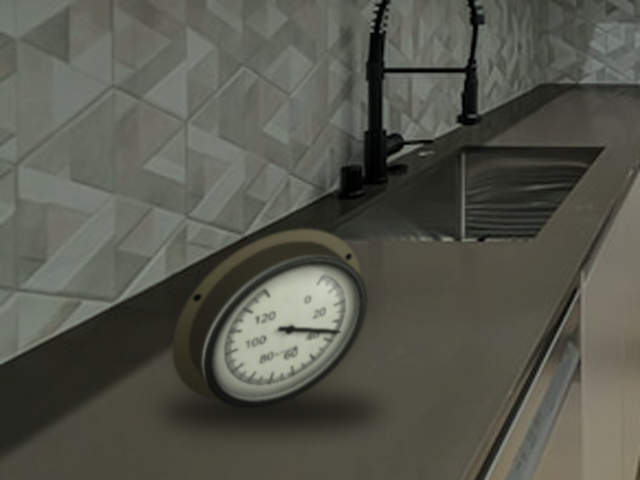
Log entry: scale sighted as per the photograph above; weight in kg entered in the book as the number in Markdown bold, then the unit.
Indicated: **35** kg
